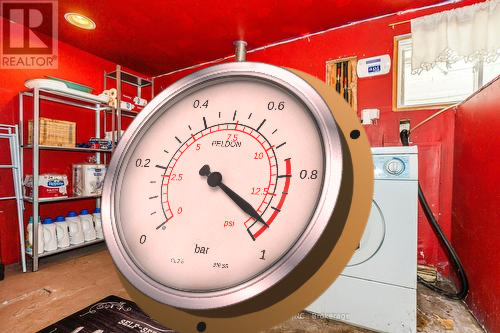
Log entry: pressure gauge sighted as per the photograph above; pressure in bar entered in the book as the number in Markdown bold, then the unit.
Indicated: **0.95** bar
